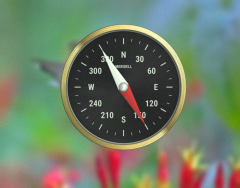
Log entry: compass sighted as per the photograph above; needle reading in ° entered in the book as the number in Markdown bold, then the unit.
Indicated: **150** °
